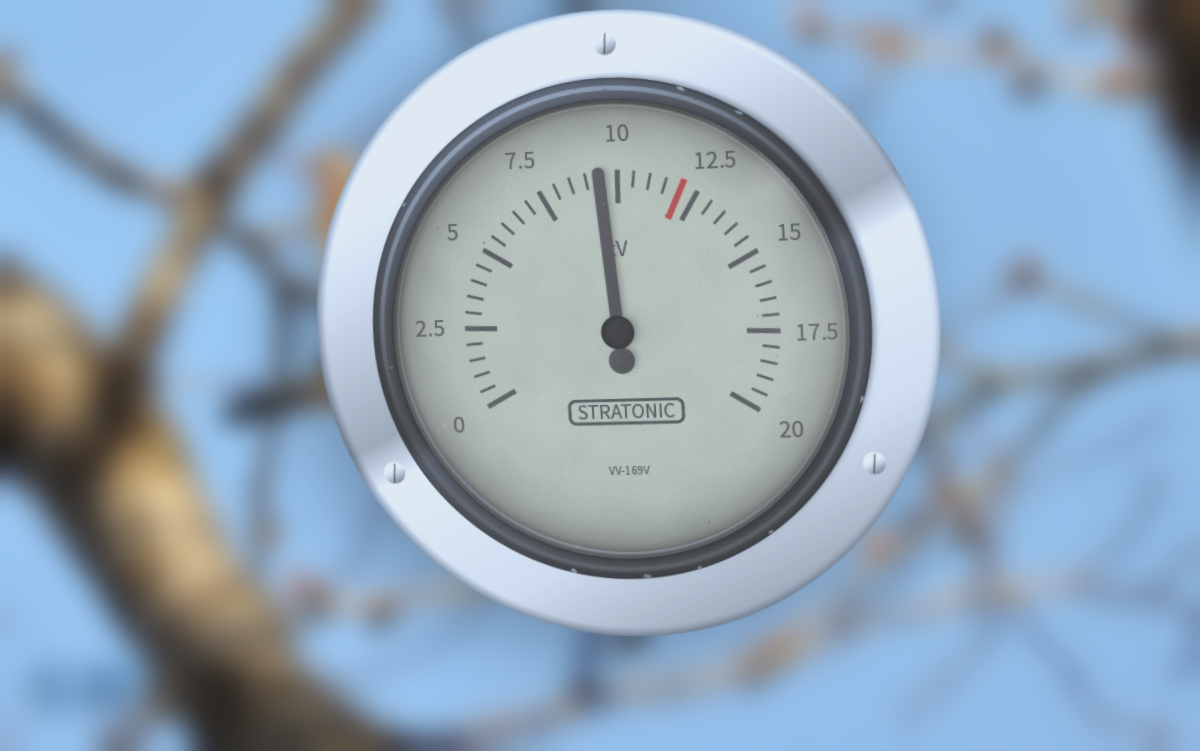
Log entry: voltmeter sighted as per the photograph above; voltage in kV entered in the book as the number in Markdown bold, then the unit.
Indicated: **9.5** kV
